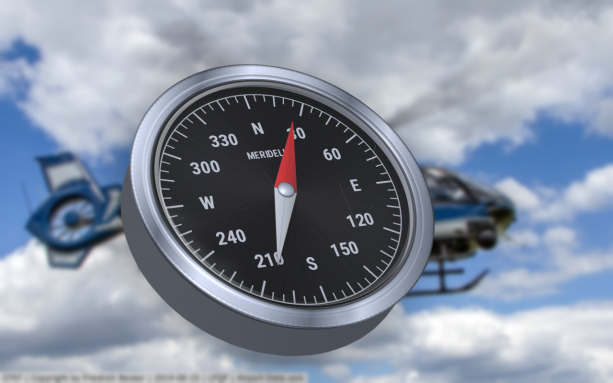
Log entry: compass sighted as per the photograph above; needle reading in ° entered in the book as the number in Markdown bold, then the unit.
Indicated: **25** °
